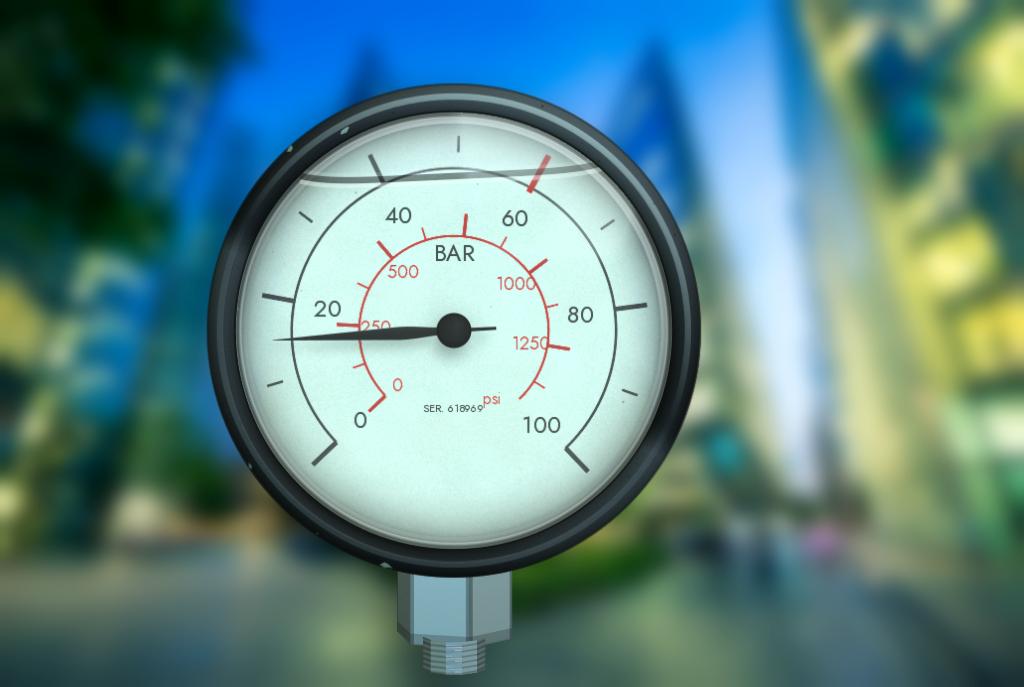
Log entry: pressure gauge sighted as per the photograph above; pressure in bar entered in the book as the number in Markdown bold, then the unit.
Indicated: **15** bar
